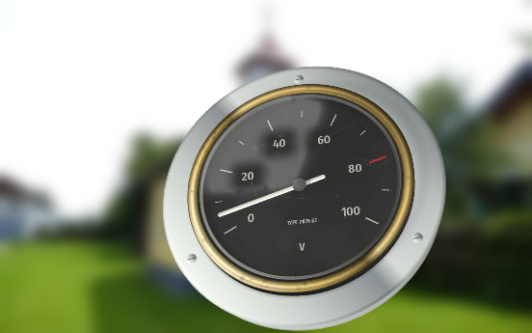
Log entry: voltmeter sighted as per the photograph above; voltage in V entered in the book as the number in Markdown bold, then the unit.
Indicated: **5** V
